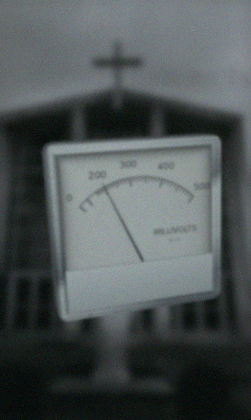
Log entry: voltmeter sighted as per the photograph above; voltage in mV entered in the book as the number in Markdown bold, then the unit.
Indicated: **200** mV
